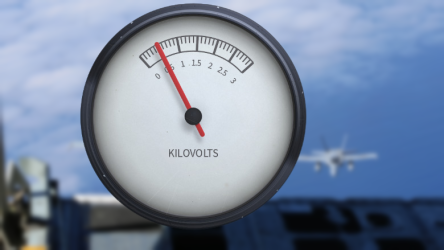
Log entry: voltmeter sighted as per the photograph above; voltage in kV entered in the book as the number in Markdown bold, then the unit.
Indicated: **0.5** kV
